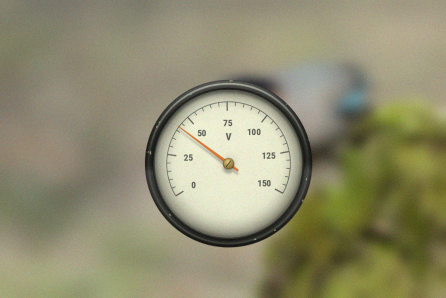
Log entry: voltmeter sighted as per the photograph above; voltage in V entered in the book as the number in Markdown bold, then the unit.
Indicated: **42.5** V
